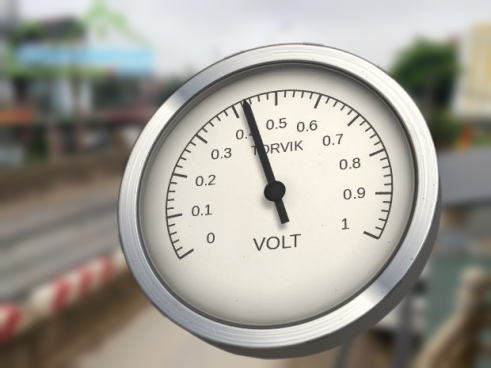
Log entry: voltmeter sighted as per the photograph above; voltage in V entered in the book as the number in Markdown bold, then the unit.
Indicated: **0.43** V
